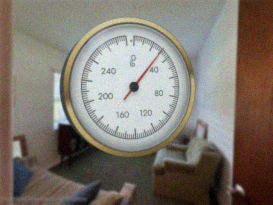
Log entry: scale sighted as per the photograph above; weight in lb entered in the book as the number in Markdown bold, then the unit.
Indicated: **30** lb
